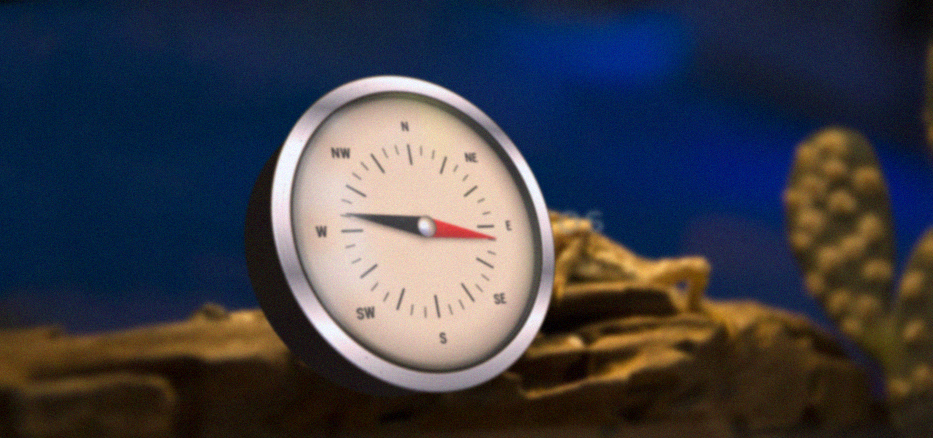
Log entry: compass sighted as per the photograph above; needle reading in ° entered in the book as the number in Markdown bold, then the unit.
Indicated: **100** °
